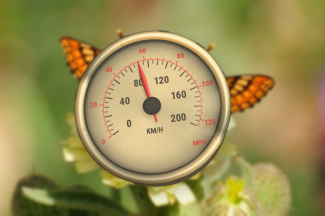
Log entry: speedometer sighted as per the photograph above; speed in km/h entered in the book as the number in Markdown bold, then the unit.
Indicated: **90** km/h
